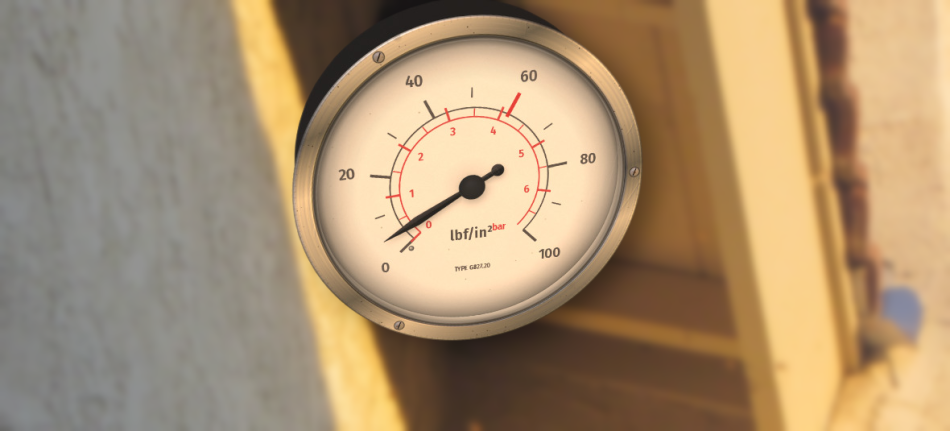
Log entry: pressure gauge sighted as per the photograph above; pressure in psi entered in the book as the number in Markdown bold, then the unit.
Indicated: **5** psi
